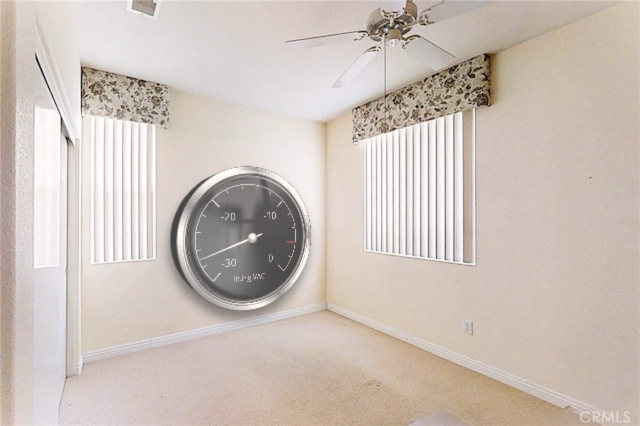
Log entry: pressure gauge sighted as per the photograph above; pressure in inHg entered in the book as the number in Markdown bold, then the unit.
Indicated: **-27** inHg
